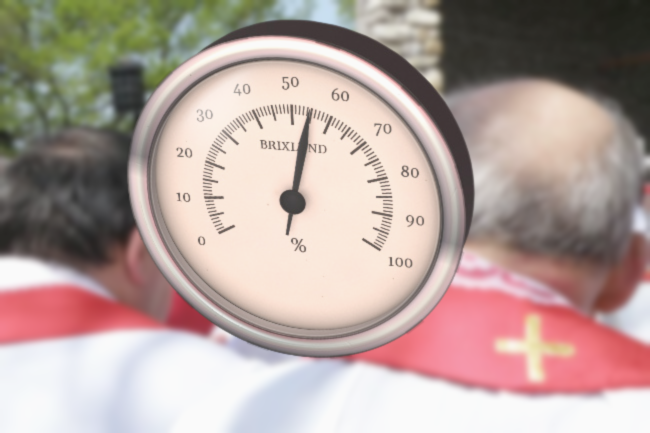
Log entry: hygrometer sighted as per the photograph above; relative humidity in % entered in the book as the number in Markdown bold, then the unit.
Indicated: **55** %
